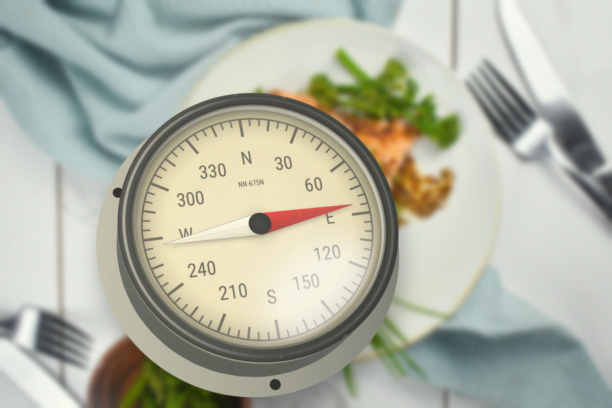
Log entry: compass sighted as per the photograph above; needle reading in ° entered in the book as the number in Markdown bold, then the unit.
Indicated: **85** °
